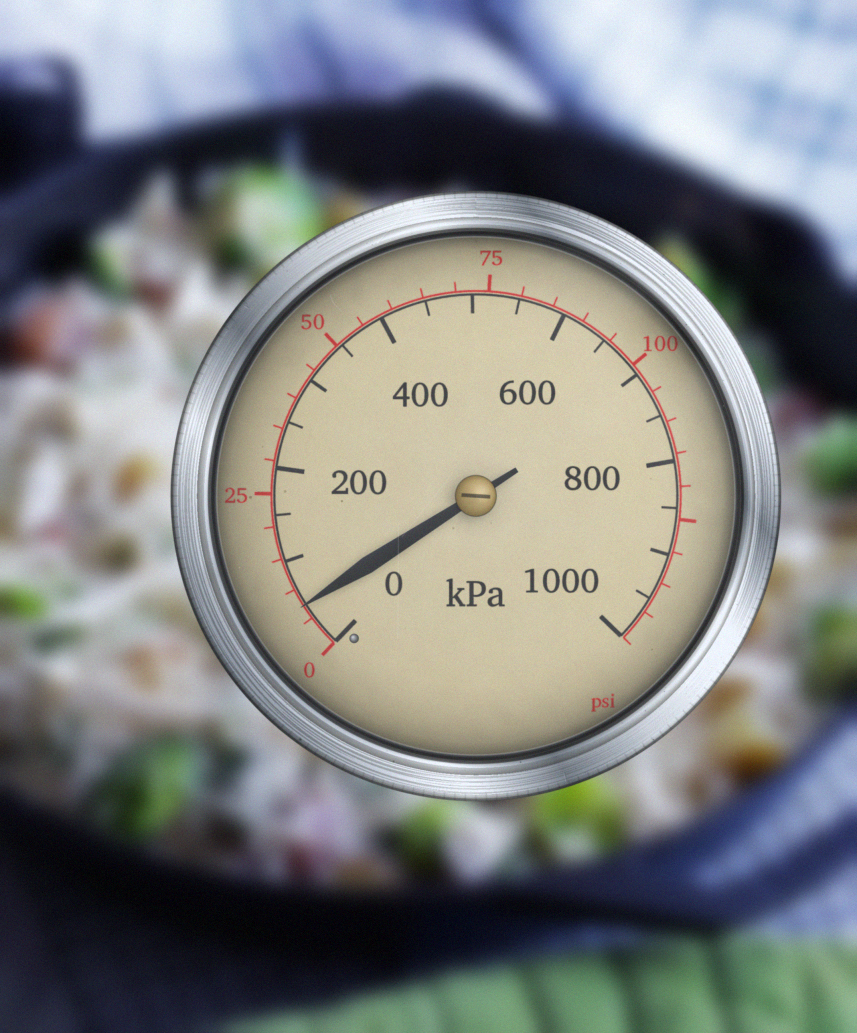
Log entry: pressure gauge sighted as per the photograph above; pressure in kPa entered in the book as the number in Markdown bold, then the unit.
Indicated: **50** kPa
